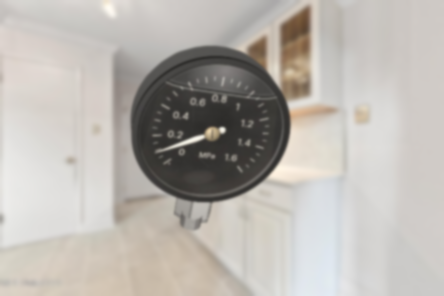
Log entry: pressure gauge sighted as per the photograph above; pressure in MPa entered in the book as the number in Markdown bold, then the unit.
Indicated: **0.1** MPa
